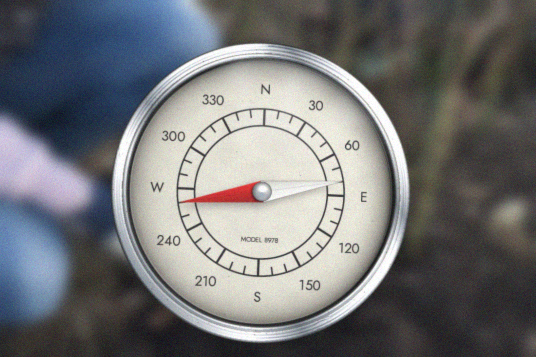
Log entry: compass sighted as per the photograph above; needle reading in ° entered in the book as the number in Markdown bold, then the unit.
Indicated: **260** °
